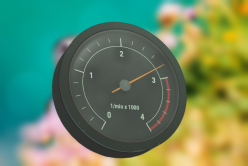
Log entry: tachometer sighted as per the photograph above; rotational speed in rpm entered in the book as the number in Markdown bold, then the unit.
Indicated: **2800** rpm
